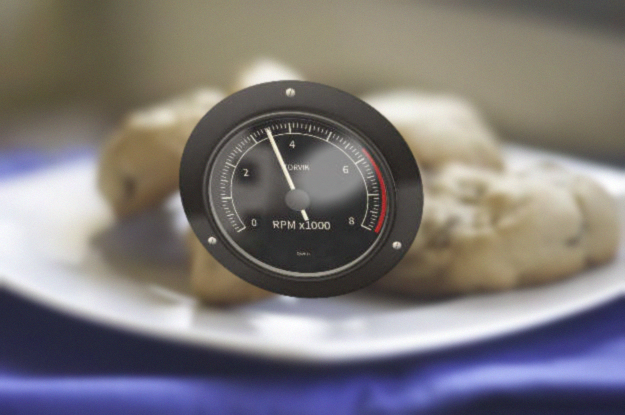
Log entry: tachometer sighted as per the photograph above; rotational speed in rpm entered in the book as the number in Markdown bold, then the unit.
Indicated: **3500** rpm
